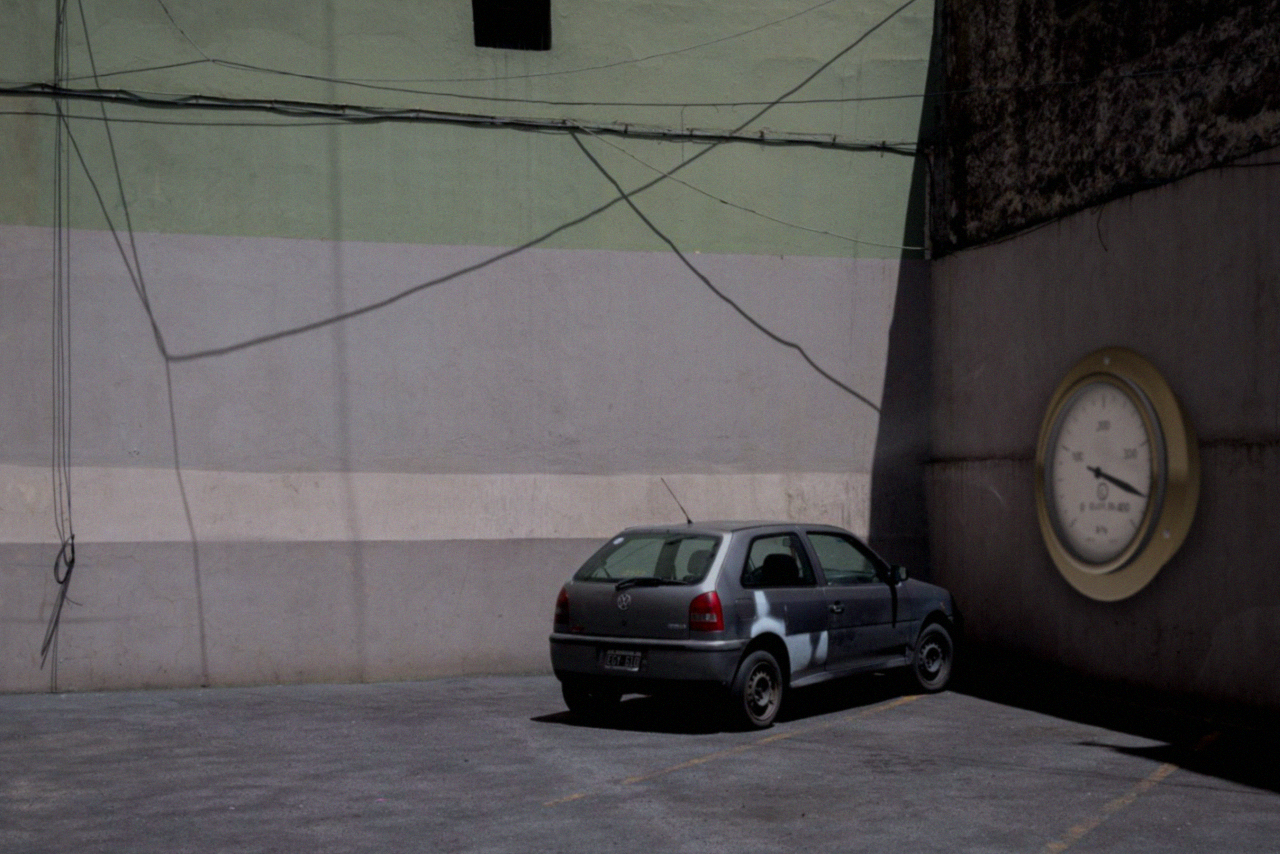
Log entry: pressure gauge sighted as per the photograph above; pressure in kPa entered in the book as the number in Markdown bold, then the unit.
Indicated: **360** kPa
